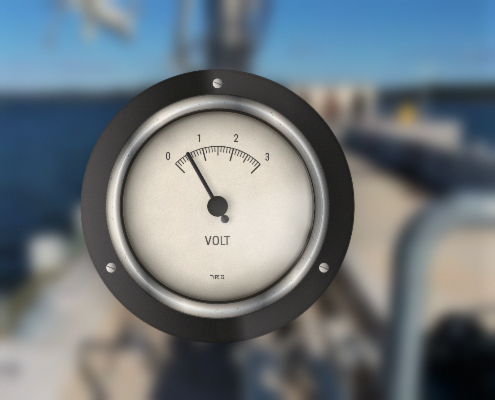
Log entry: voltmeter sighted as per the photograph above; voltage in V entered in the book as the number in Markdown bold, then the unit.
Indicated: **0.5** V
